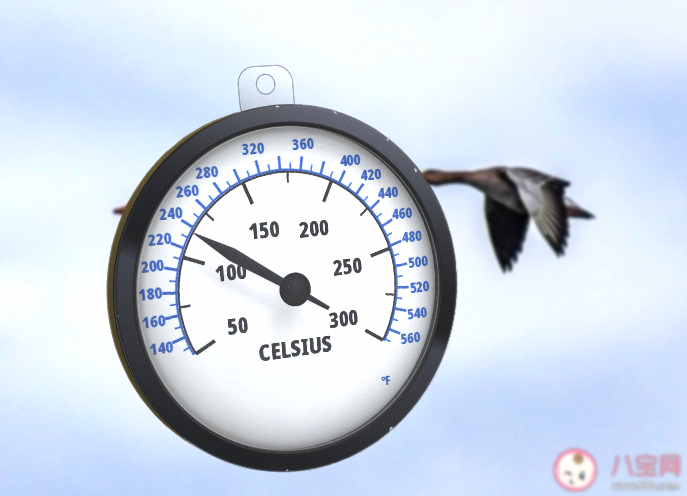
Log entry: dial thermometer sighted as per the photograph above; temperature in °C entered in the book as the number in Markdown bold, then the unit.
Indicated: **112.5** °C
